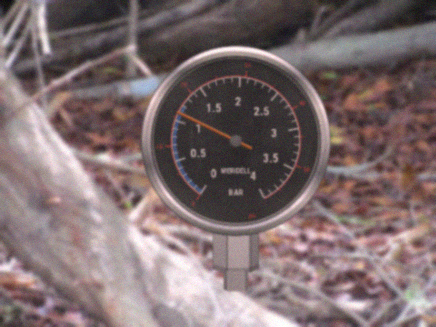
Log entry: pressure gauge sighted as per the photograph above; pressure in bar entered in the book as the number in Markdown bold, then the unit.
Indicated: **1.1** bar
